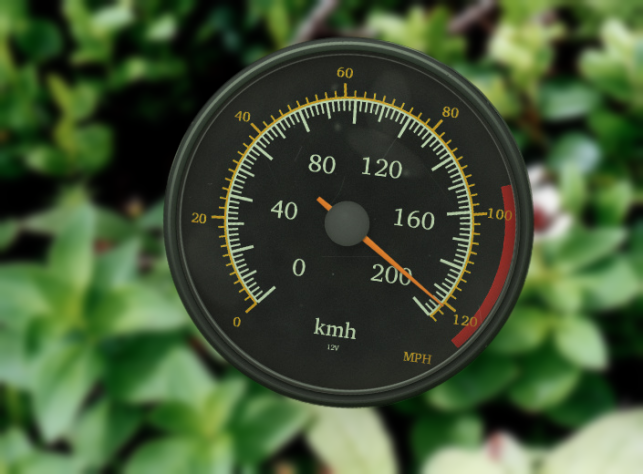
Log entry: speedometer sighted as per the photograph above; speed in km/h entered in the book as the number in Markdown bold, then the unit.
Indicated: **194** km/h
